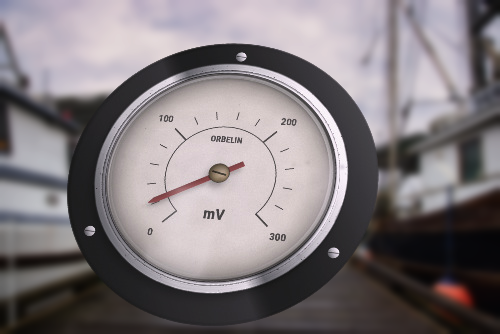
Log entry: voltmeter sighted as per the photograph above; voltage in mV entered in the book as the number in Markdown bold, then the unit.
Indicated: **20** mV
